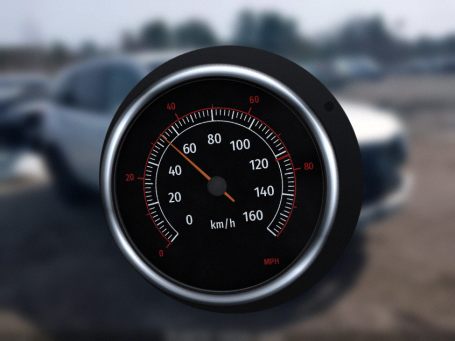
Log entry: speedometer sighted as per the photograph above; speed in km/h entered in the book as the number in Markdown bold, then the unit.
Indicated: **54** km/h
